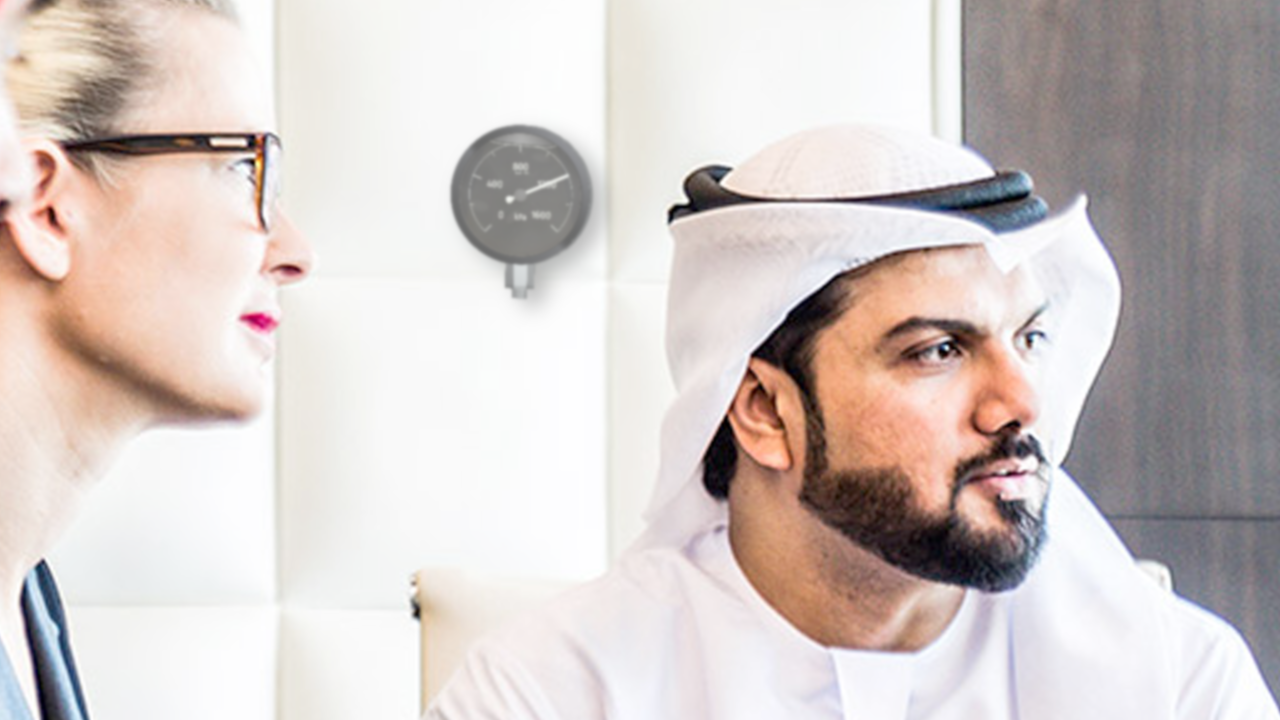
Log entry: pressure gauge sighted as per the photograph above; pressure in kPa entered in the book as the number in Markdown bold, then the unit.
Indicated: **1200** kPa
